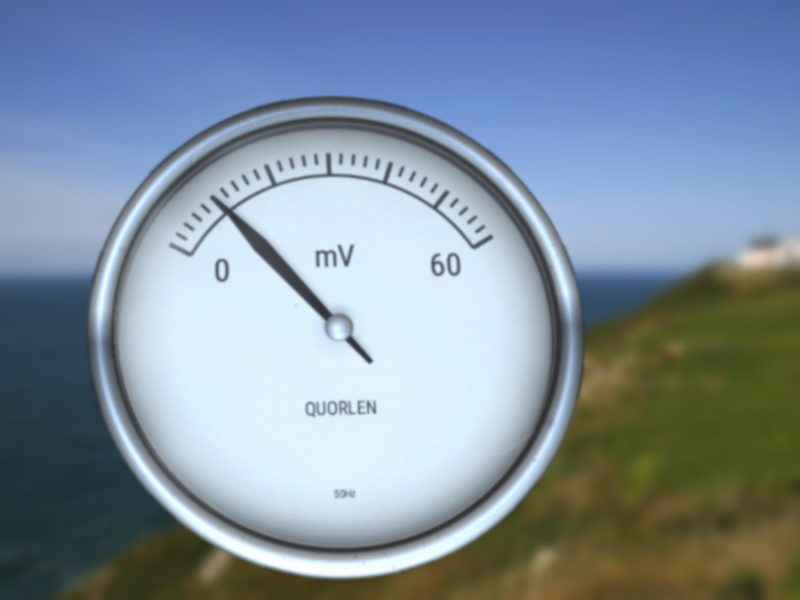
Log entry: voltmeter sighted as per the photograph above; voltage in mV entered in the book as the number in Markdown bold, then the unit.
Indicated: **10** mV
